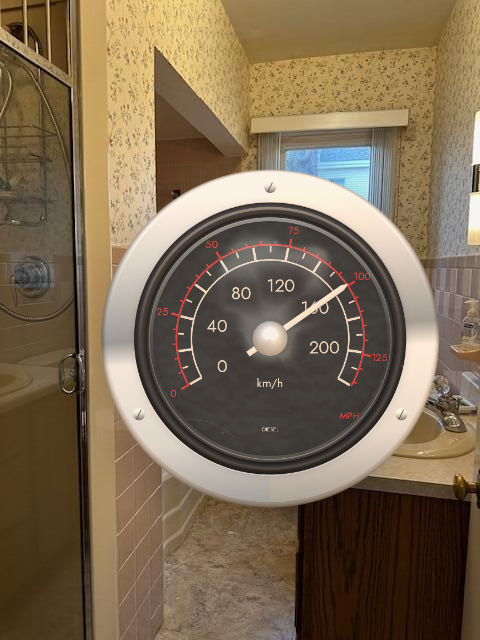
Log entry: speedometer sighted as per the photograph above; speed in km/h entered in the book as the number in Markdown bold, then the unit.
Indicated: **160** km/h
